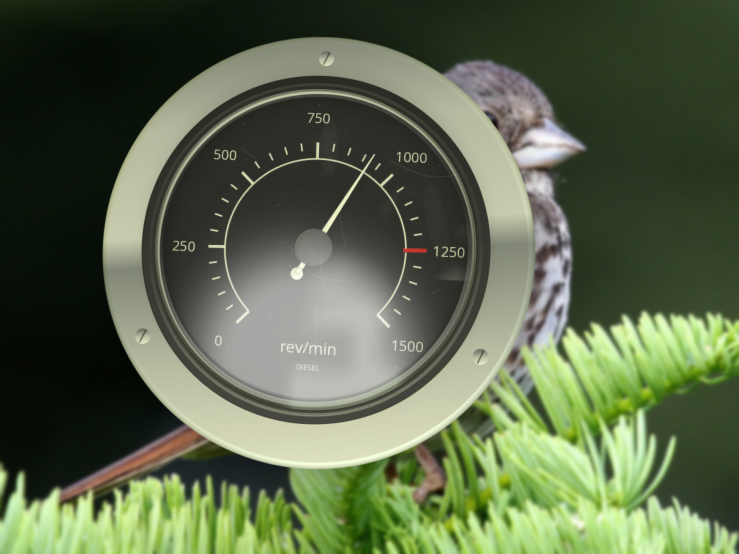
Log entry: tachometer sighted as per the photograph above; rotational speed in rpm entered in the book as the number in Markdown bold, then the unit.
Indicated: **925** rpm
